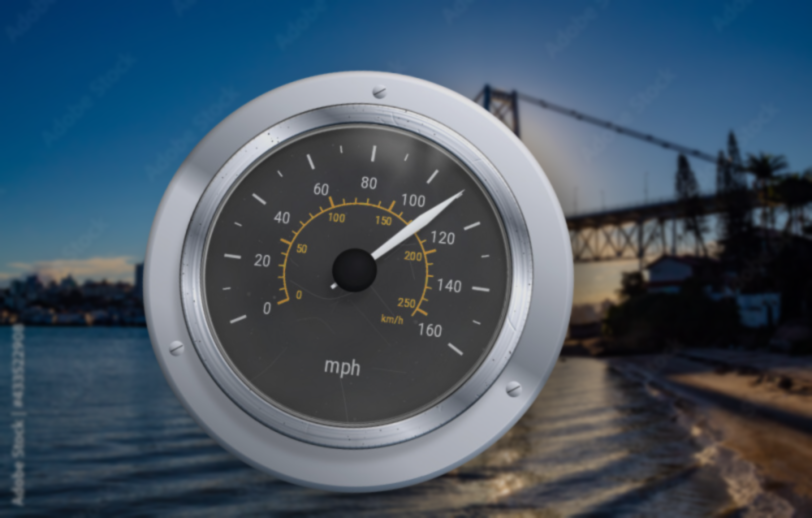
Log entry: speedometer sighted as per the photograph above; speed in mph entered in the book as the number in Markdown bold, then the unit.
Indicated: **110** mph
